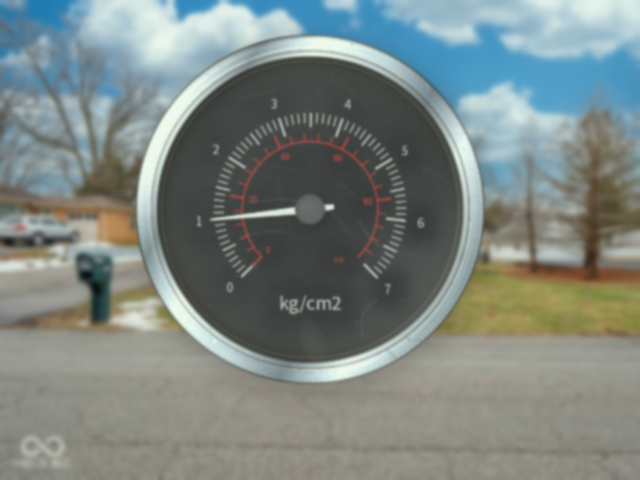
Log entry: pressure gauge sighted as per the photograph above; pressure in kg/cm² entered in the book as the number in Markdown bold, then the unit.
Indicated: **1** kg/cm²
